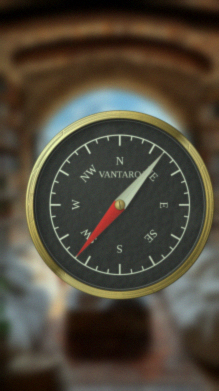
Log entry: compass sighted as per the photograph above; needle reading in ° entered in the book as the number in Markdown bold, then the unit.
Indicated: **220** °
